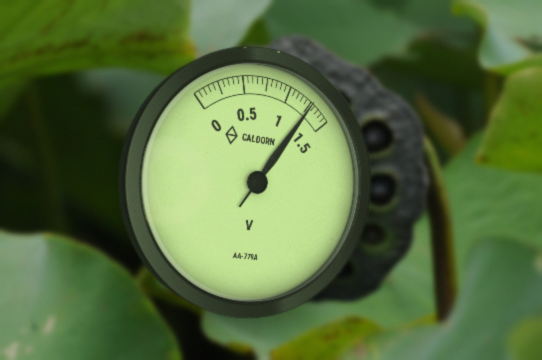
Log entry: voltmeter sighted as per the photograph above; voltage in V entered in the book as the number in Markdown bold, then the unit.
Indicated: **1.25** V
